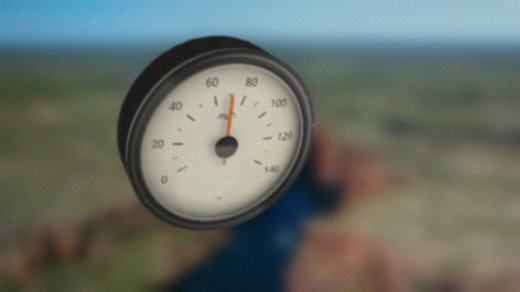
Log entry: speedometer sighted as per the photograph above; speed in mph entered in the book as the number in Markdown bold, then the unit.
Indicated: **70** mph
